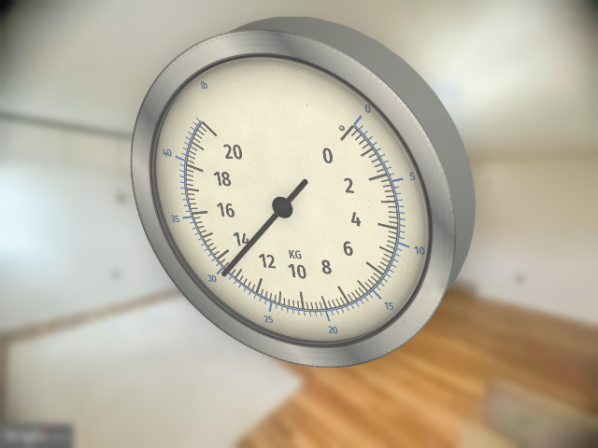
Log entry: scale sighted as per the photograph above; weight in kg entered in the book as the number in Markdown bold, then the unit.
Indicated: **13.4** kg
